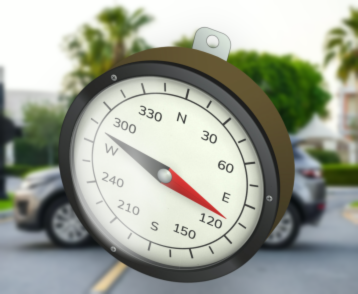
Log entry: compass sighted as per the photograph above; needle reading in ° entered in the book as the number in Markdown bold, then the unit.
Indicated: **105** °
